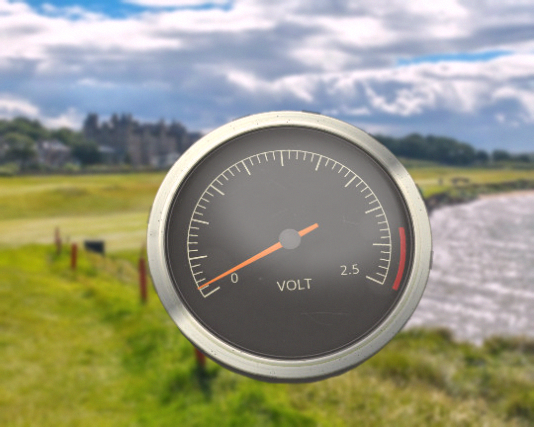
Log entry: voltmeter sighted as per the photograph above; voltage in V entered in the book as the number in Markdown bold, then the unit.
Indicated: **0.05** V
